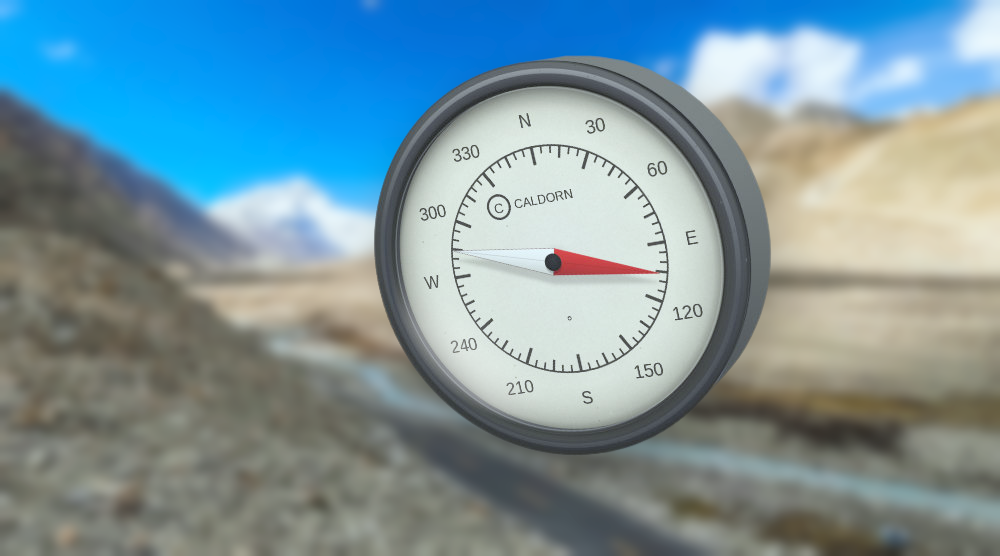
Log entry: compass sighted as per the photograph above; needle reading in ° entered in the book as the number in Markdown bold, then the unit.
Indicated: **105** °
